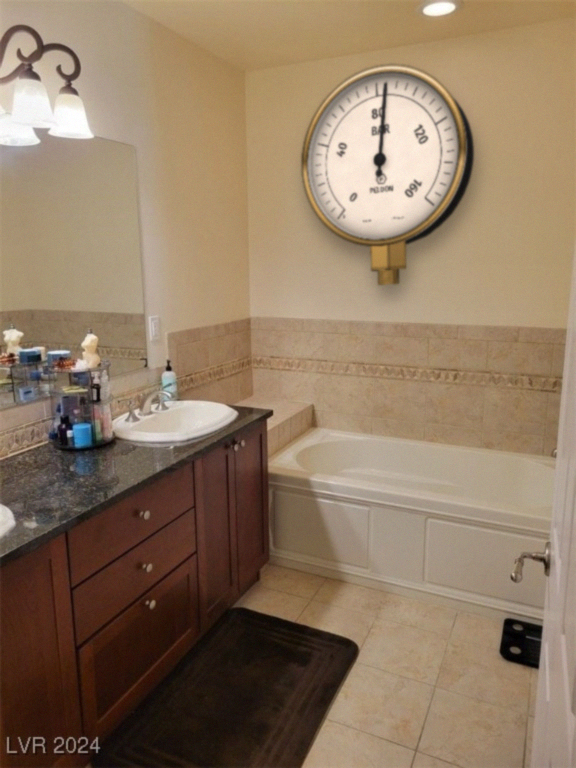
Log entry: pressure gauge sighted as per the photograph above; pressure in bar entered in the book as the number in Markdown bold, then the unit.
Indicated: **85** bar
